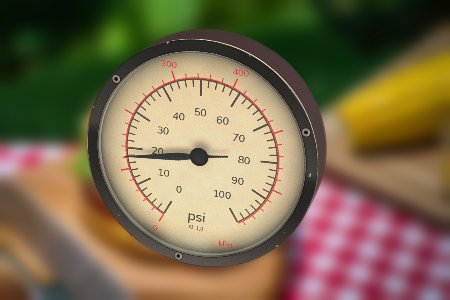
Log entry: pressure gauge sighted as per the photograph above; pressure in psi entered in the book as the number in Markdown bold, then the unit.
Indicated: **18** psi
